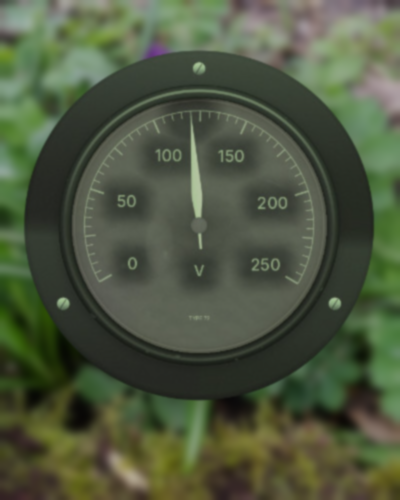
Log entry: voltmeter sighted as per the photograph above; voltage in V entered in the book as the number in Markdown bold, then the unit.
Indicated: **120** V
